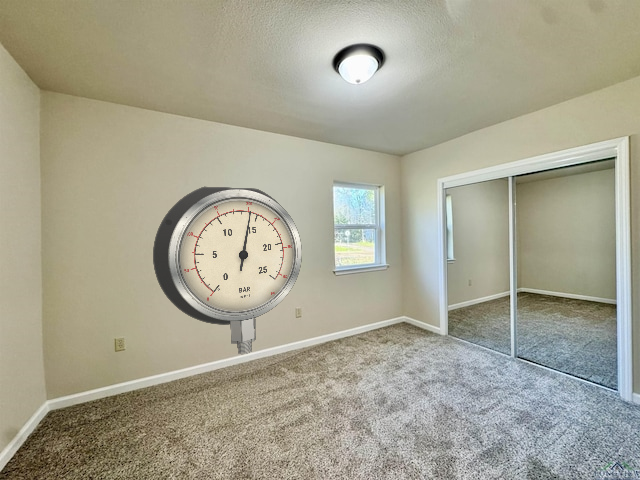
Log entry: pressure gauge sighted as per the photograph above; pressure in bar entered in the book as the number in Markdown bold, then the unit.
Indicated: **14** bar
